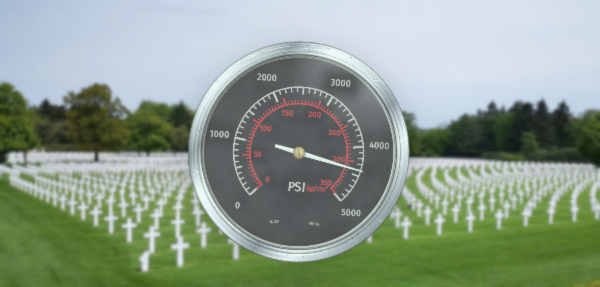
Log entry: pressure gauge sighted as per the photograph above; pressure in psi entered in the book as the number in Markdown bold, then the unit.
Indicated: **4400** psi
